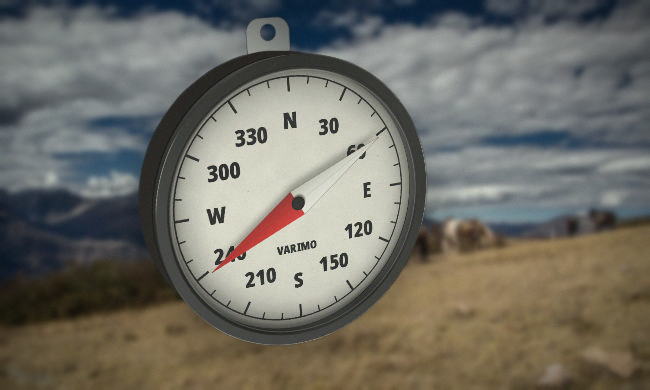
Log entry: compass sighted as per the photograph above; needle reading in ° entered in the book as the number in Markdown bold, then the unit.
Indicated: **240** °
